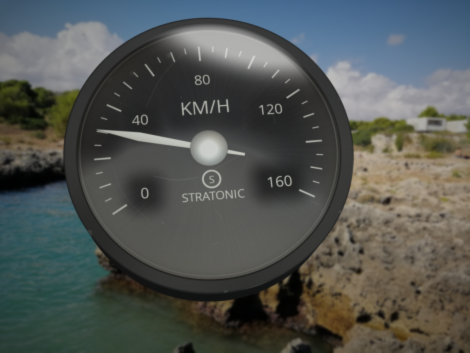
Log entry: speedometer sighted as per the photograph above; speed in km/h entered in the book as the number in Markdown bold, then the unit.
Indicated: **30** km/h
